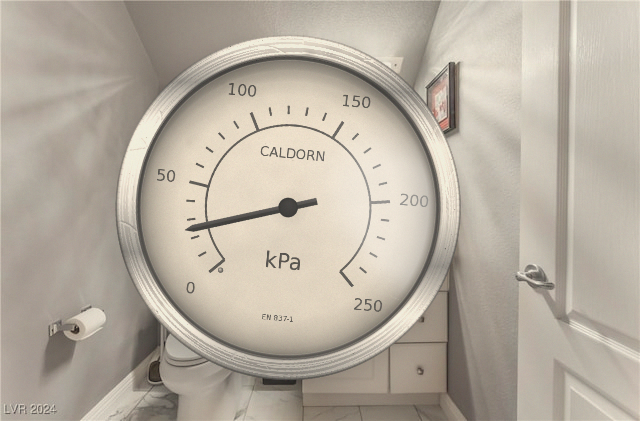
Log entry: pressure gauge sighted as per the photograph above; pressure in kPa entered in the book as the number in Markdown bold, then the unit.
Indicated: **25** kPa
